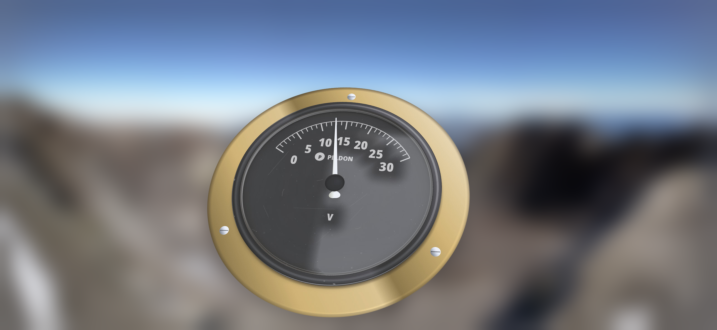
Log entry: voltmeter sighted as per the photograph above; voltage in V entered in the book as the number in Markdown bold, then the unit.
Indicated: **13** V
